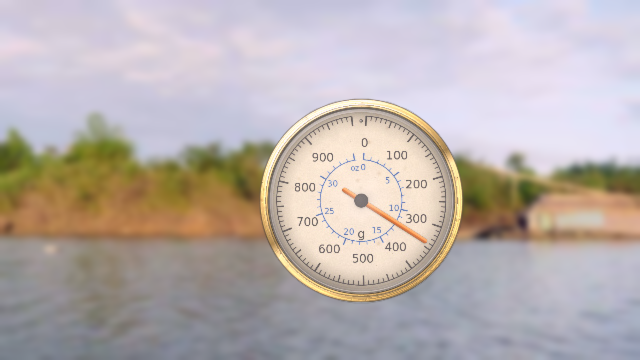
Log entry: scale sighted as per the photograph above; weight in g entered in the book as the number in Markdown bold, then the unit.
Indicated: **340** g
